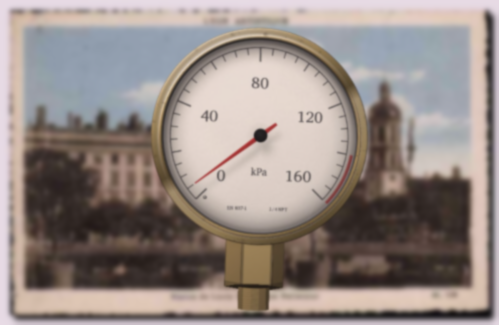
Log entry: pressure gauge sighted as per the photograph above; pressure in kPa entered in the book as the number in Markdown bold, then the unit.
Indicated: **5** kPa
